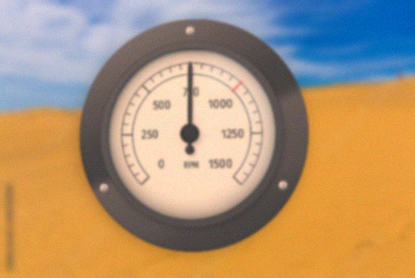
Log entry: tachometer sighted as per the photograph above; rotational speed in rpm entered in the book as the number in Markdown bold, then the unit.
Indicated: **750** rpm
